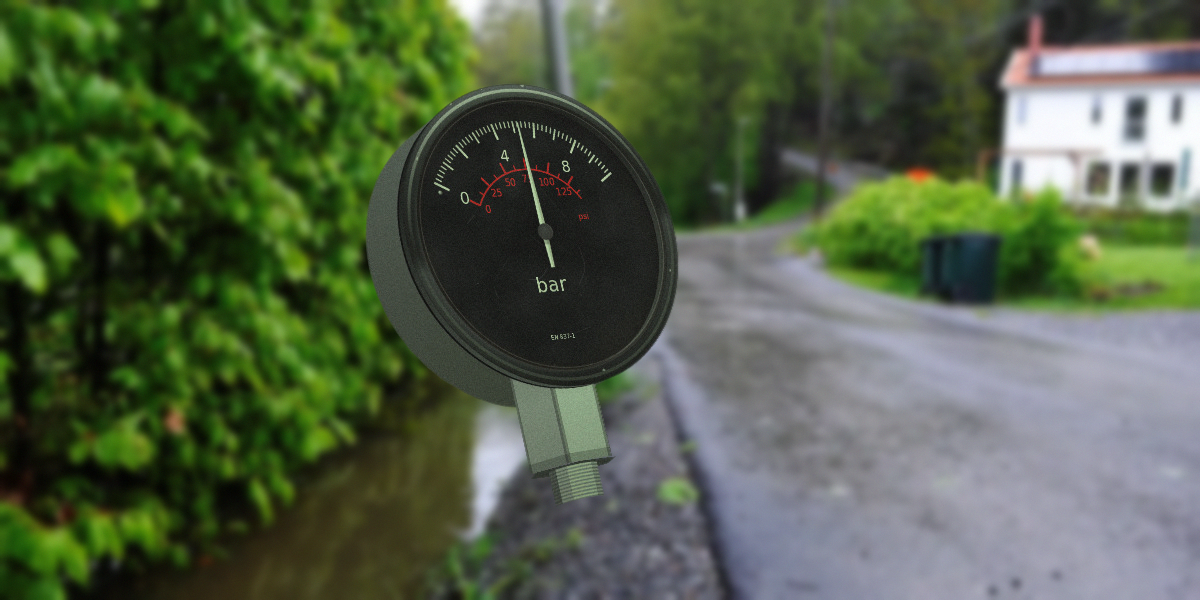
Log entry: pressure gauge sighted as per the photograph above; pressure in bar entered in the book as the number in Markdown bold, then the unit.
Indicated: **5** bar
